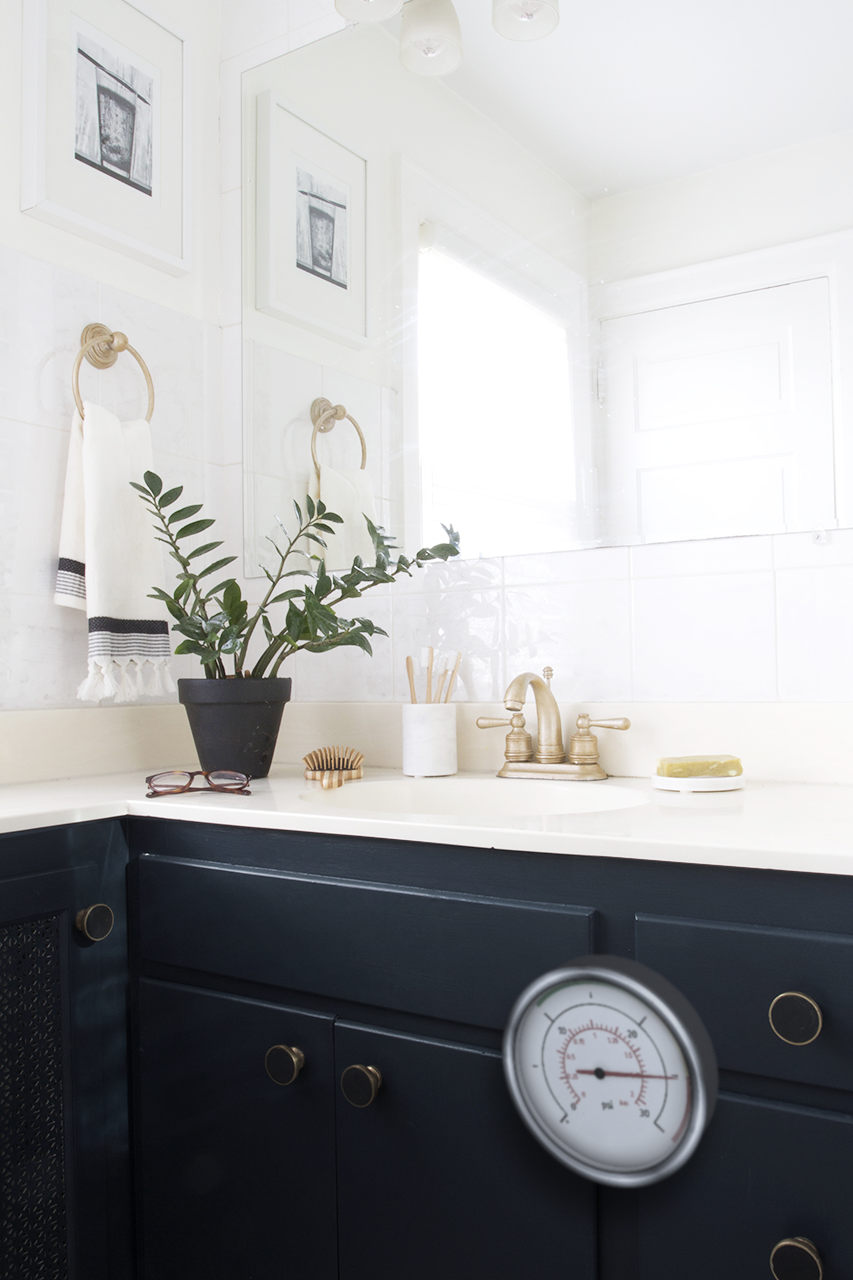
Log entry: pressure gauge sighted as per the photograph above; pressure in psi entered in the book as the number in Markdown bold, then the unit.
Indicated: **25** psi
